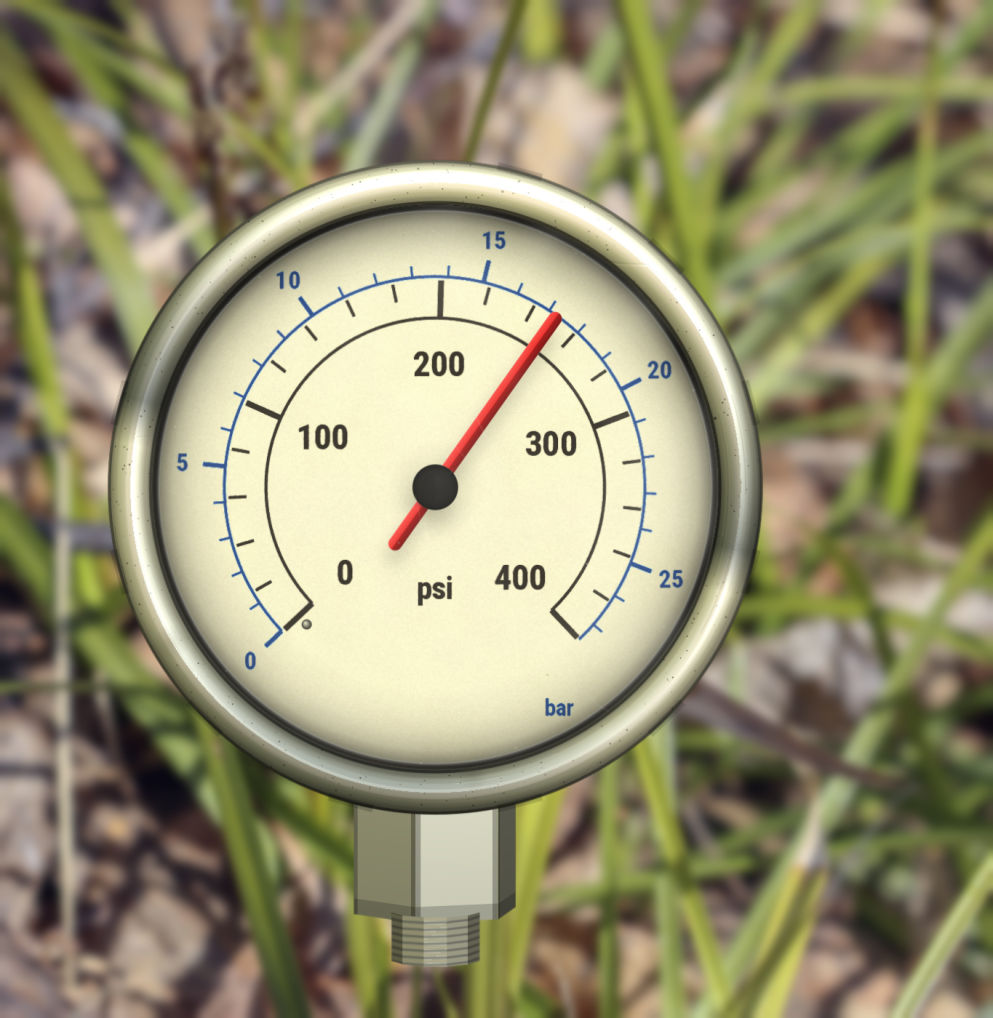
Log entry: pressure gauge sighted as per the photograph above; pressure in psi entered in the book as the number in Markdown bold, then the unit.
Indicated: **250** psi
